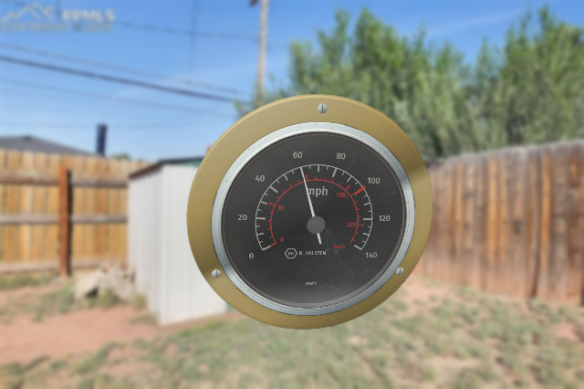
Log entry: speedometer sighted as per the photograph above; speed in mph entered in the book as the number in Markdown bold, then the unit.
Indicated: **60** mph
